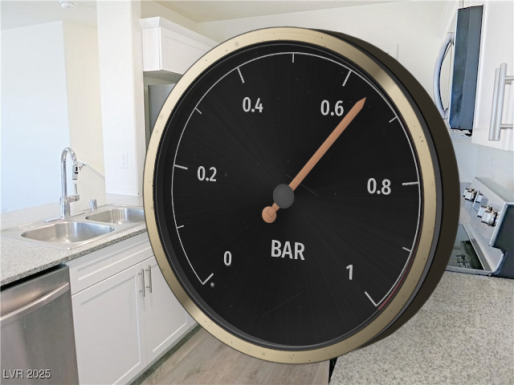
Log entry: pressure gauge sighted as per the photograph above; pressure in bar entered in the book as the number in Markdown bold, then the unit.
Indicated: **0.65** bar
